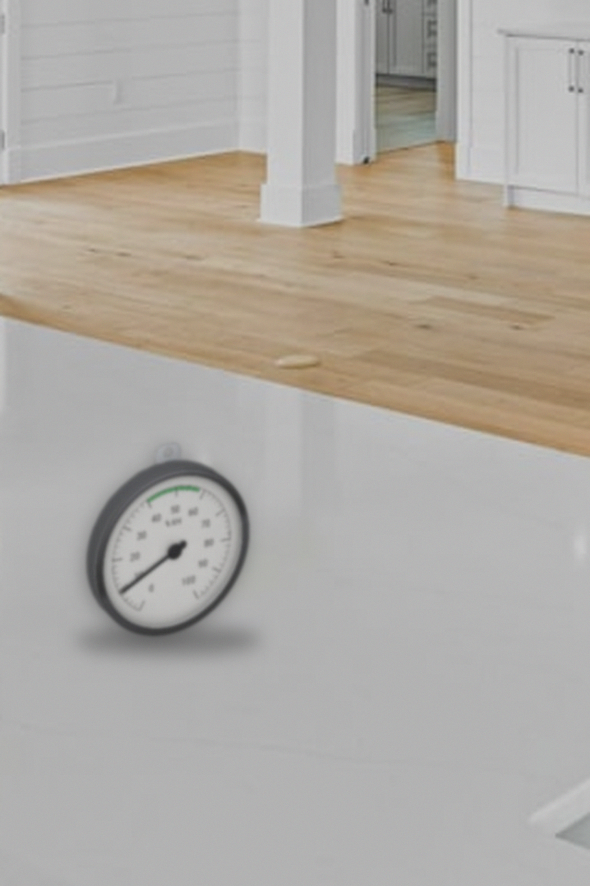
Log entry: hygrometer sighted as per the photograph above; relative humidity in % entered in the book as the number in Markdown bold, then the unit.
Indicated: **10** %
